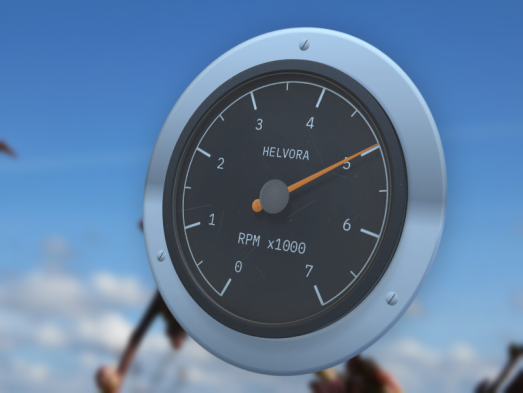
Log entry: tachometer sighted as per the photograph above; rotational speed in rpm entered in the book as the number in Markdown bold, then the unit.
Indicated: **5000** rpm
